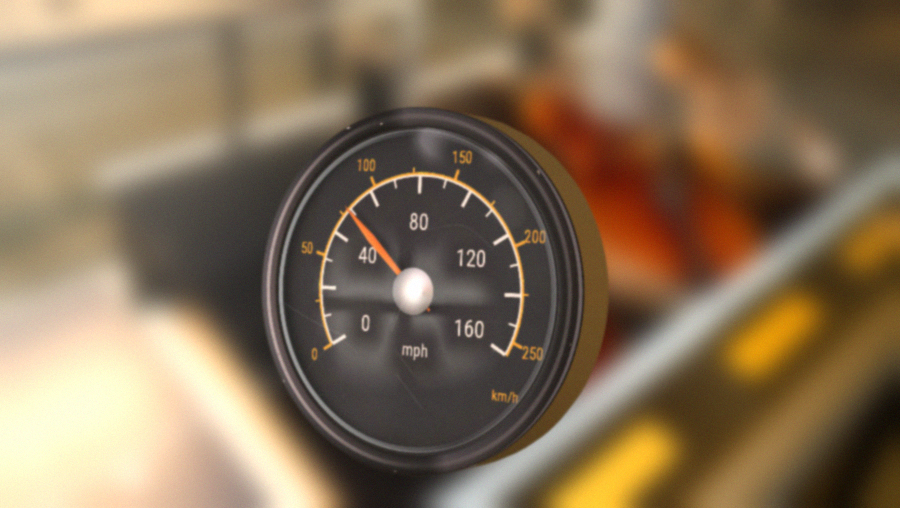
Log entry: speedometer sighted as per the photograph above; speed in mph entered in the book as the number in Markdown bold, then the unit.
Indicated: **50** mph
